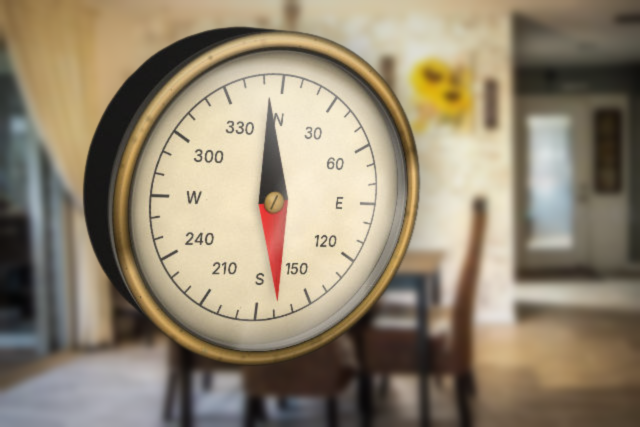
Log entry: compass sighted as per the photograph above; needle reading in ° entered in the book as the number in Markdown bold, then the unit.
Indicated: **170** °
